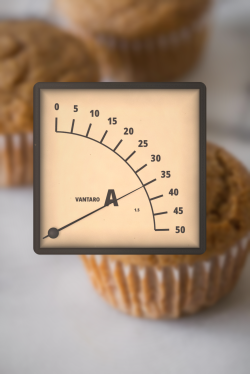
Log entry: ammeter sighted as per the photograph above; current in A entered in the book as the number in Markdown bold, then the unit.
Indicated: **35** A
